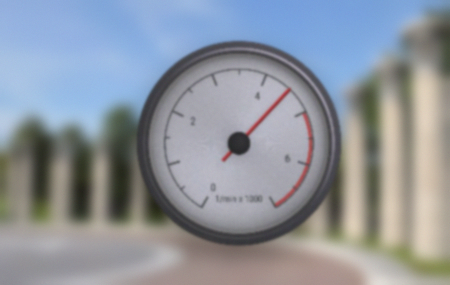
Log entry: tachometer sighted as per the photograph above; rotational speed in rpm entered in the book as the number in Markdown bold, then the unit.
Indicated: **4500** rpm
